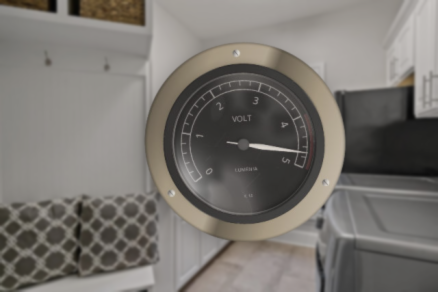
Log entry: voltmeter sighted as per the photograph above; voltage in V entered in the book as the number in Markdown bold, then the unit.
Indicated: **4.7** V
